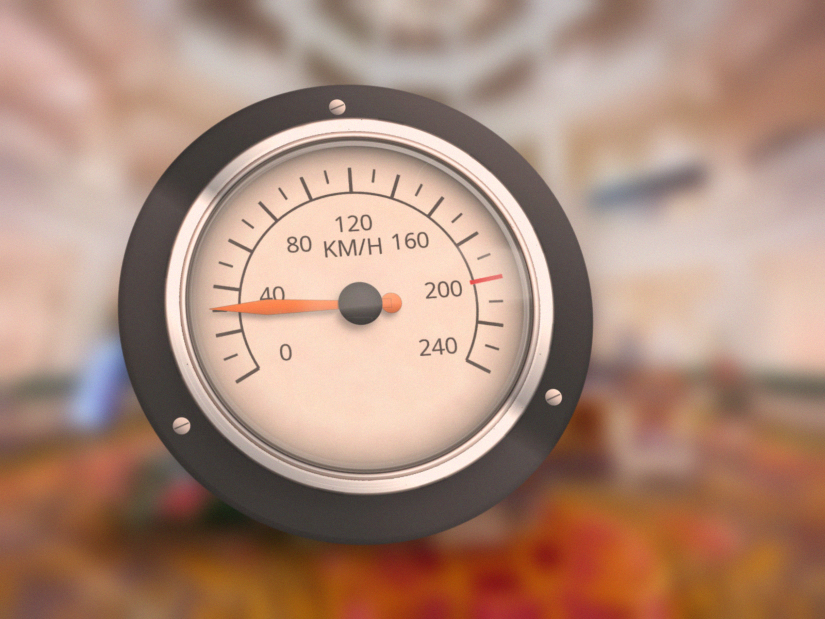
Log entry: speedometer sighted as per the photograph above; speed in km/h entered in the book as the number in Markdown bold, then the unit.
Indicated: **30** km/h
